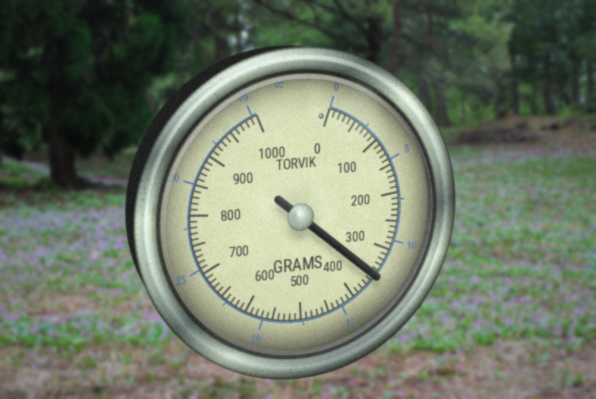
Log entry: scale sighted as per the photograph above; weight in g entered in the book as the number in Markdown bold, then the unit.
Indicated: **350** g
